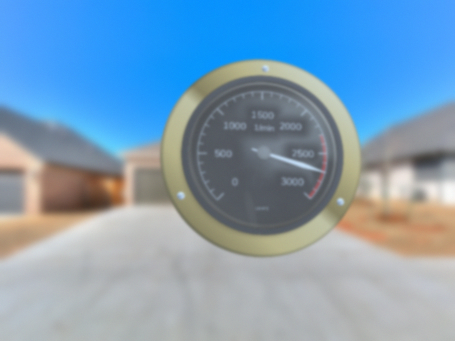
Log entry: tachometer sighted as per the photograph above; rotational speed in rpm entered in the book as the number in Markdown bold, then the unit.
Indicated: **2700** rpm
